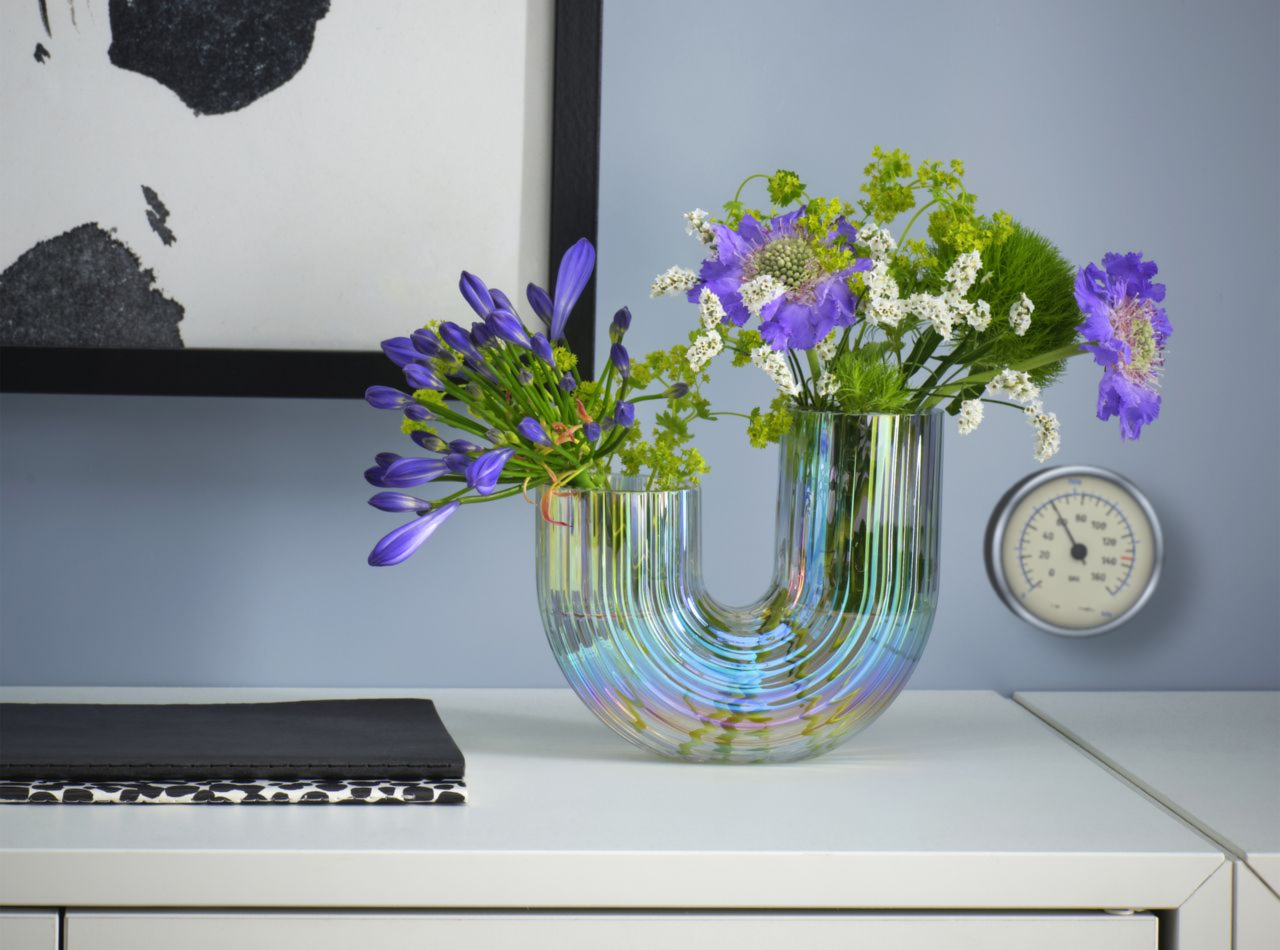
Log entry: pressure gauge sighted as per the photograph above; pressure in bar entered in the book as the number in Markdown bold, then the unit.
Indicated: **60** bar
